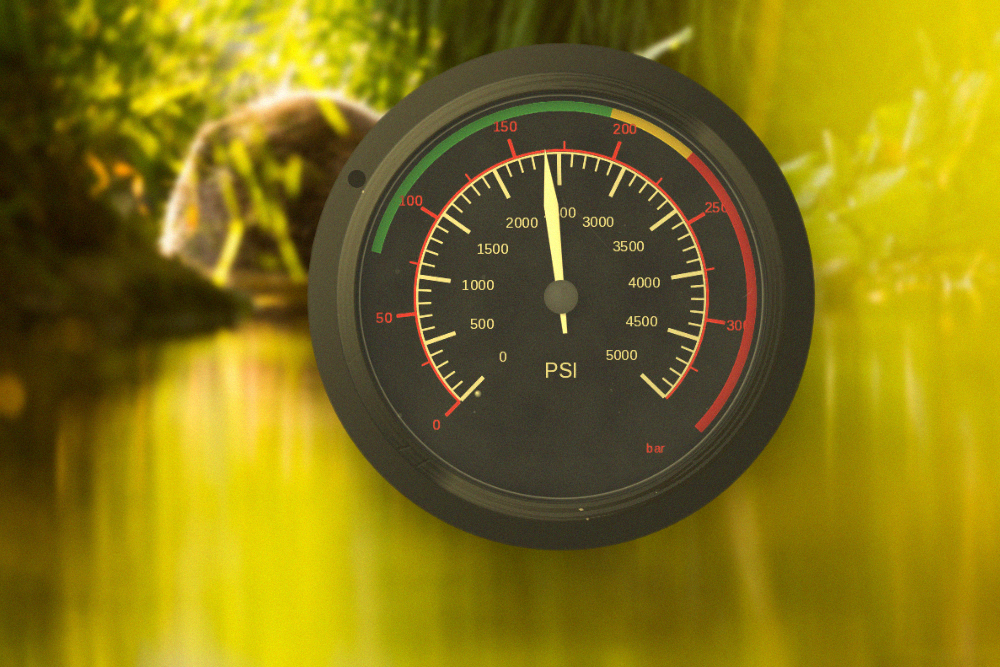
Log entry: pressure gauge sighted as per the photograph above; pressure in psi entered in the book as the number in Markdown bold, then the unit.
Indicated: **2400** psi
